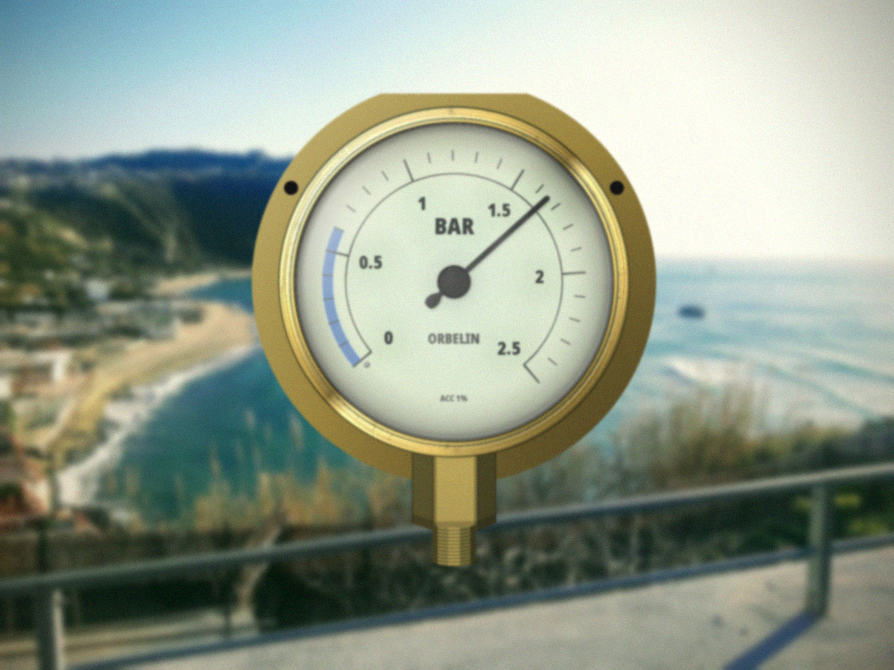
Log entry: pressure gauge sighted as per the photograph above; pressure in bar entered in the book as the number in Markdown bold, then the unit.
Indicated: **1.65** bar
